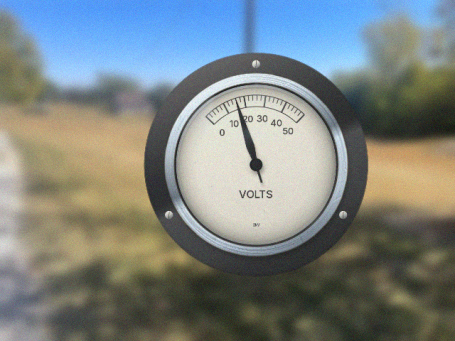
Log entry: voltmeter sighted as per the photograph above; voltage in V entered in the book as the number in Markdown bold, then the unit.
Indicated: **16** V
